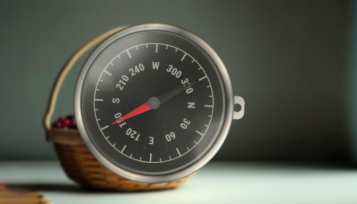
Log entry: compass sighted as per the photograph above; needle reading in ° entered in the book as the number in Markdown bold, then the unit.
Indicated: **150** °
